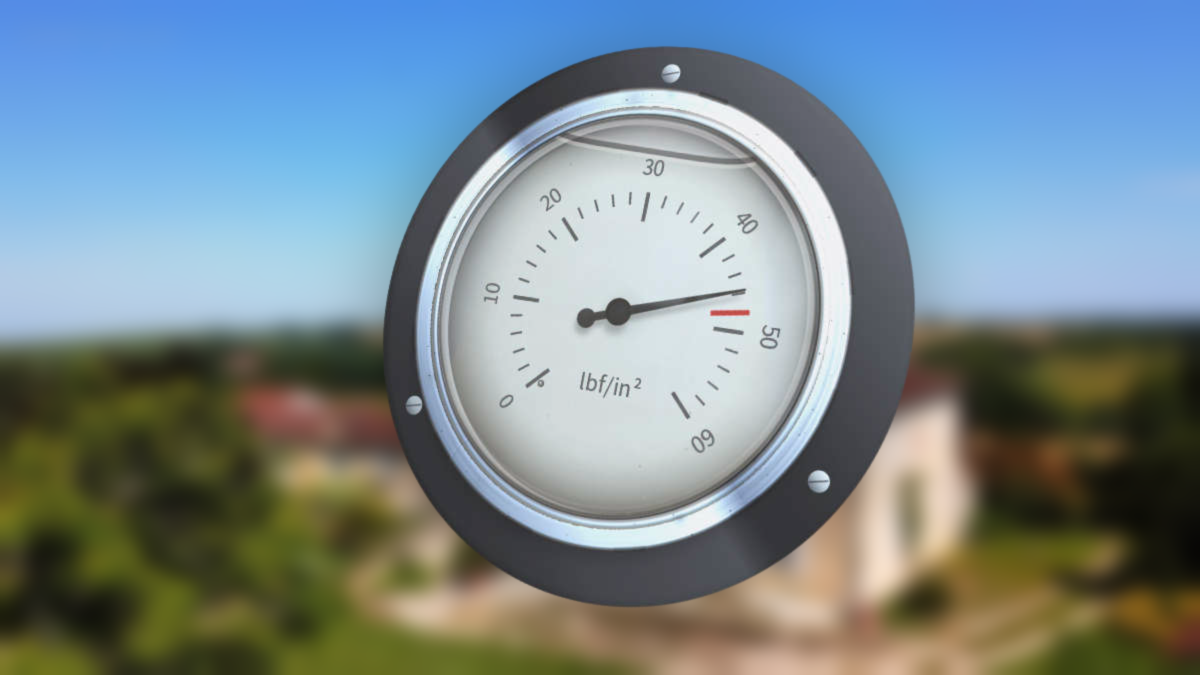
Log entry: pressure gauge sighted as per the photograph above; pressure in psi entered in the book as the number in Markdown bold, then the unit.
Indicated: **46** psi
